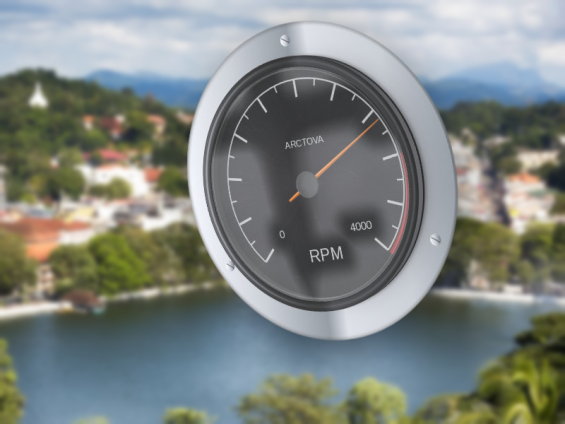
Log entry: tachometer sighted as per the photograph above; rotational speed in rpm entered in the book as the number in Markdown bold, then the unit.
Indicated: **2900** rpm
